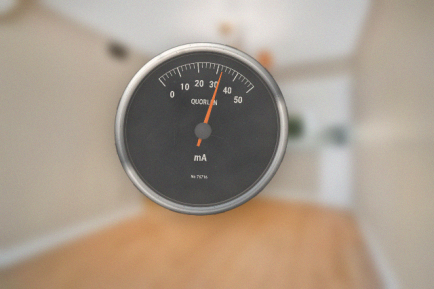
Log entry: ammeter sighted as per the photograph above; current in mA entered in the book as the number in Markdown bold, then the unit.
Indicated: **32** mA
